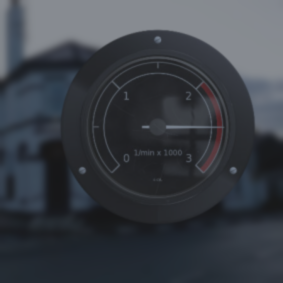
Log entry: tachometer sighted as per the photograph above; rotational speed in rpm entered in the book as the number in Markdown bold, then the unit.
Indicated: **2500** rpm
